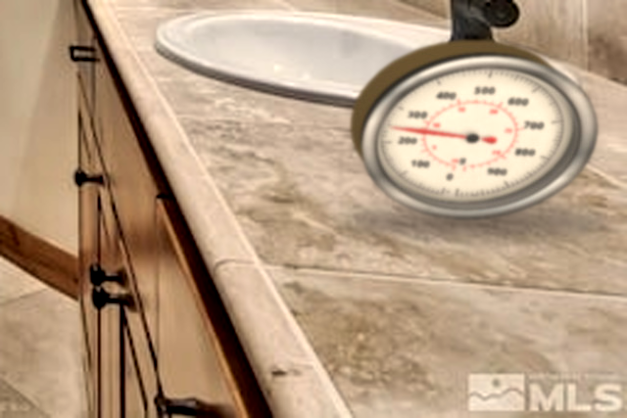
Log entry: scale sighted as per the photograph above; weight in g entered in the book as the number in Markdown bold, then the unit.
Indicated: **250** g
